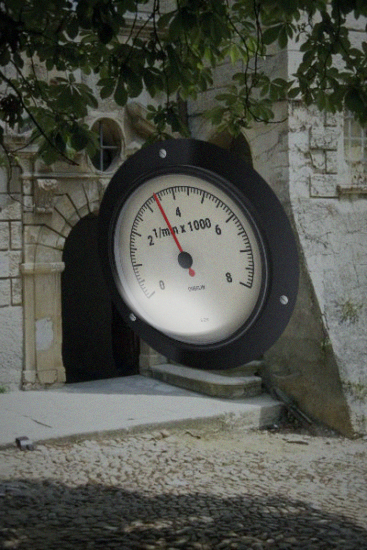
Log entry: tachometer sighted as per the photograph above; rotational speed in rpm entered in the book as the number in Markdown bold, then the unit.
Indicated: **3500** rpm
